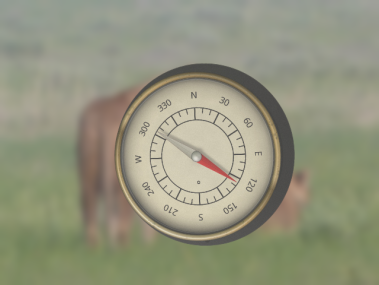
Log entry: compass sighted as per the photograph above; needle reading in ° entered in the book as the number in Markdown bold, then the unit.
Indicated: **125** °
